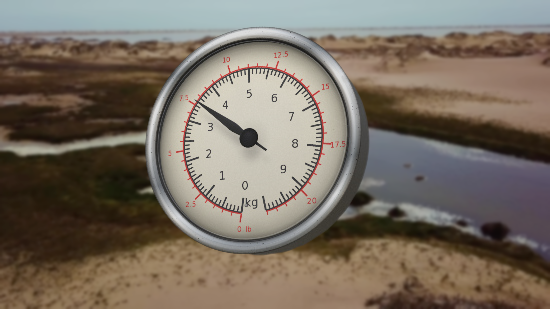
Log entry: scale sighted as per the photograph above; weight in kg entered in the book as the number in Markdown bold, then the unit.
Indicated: **3.5** kg
